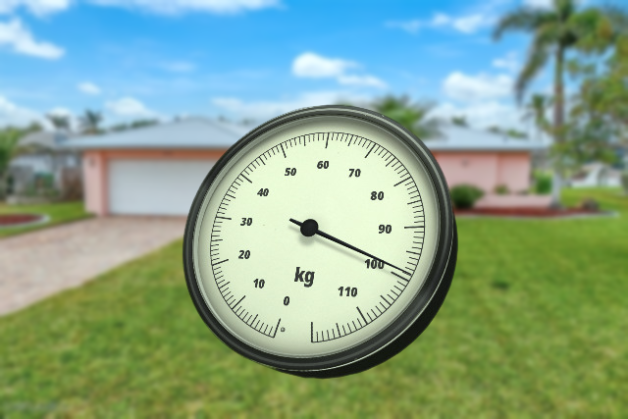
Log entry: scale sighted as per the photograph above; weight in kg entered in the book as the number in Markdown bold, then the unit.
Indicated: **99** kg
